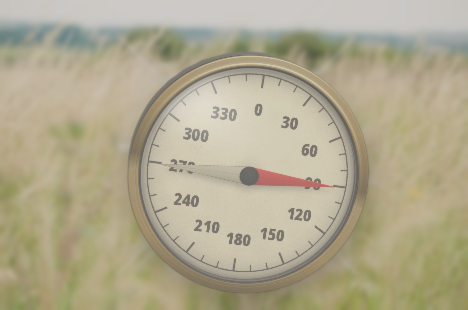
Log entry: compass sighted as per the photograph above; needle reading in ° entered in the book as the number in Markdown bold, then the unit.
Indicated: **90** °
